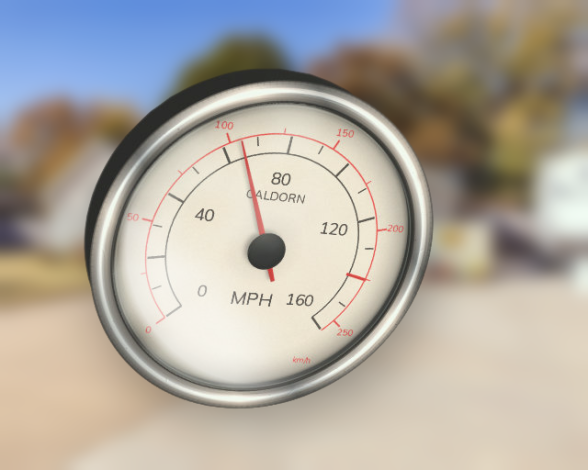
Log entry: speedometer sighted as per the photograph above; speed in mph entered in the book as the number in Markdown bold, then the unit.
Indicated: **65** mph
